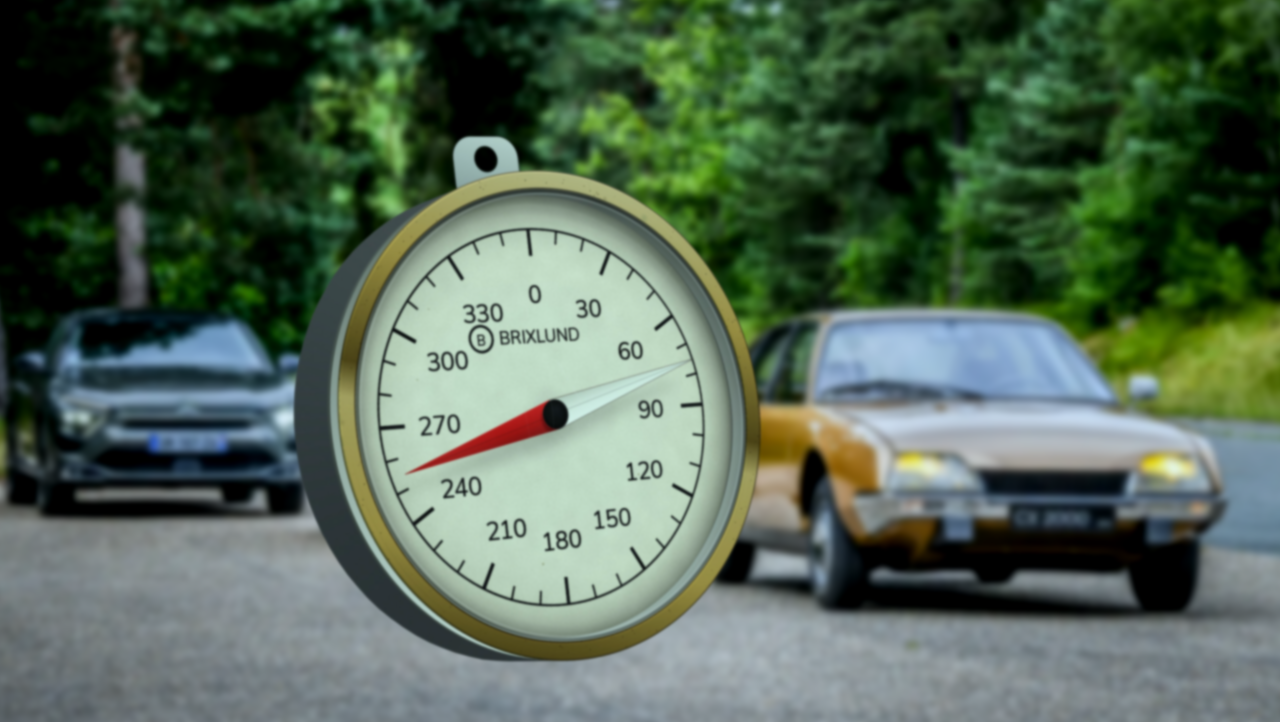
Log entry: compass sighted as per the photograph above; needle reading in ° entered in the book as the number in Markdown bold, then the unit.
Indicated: **255** °
